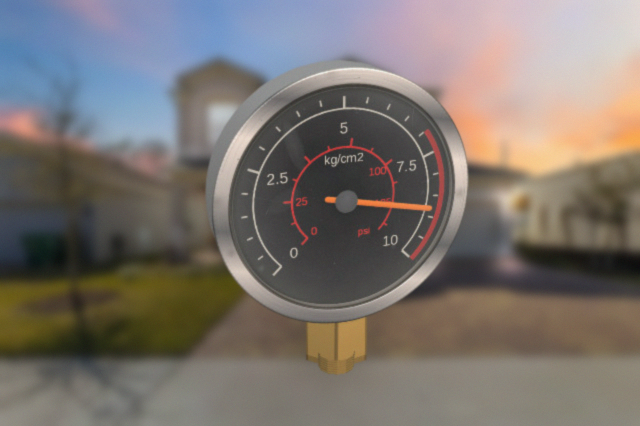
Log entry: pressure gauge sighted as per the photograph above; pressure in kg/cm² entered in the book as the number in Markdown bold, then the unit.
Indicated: **8.75** kg/cm²
